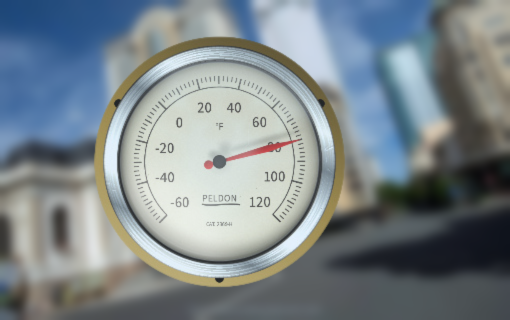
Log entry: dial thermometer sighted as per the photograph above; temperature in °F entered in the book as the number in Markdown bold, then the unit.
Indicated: **80** °F
